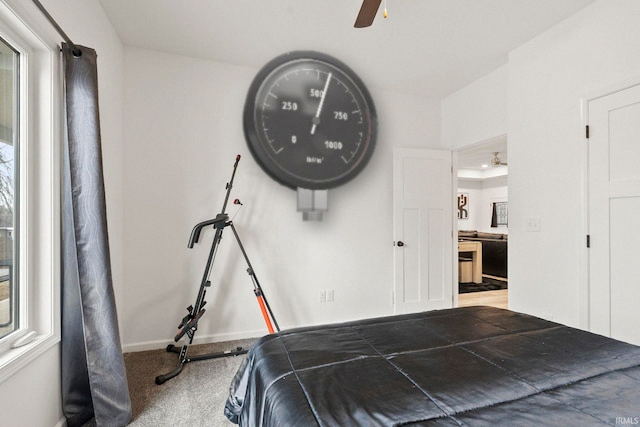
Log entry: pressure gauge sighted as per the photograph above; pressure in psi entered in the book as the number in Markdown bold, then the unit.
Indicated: **550** psi
